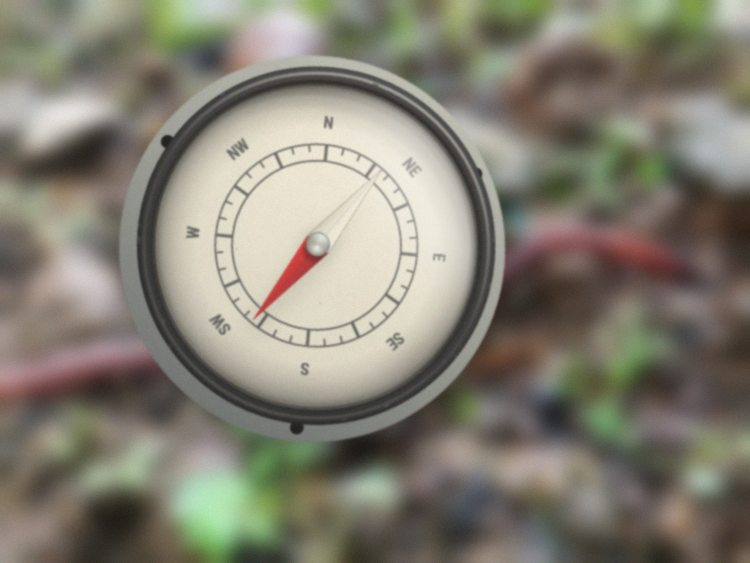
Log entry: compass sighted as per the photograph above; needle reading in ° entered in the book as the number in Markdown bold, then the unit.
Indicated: **215** °
